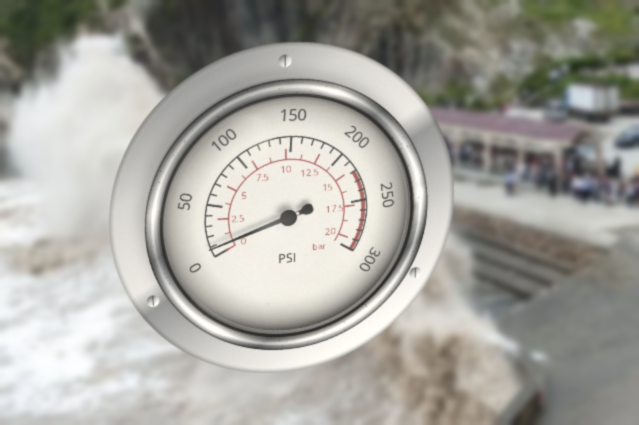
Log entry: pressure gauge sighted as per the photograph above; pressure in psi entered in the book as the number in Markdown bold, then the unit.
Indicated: **10** psi
